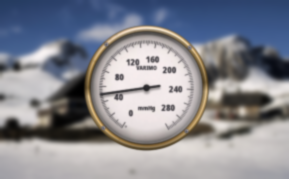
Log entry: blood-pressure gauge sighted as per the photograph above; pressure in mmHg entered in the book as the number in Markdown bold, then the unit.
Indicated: **50** mmHg
